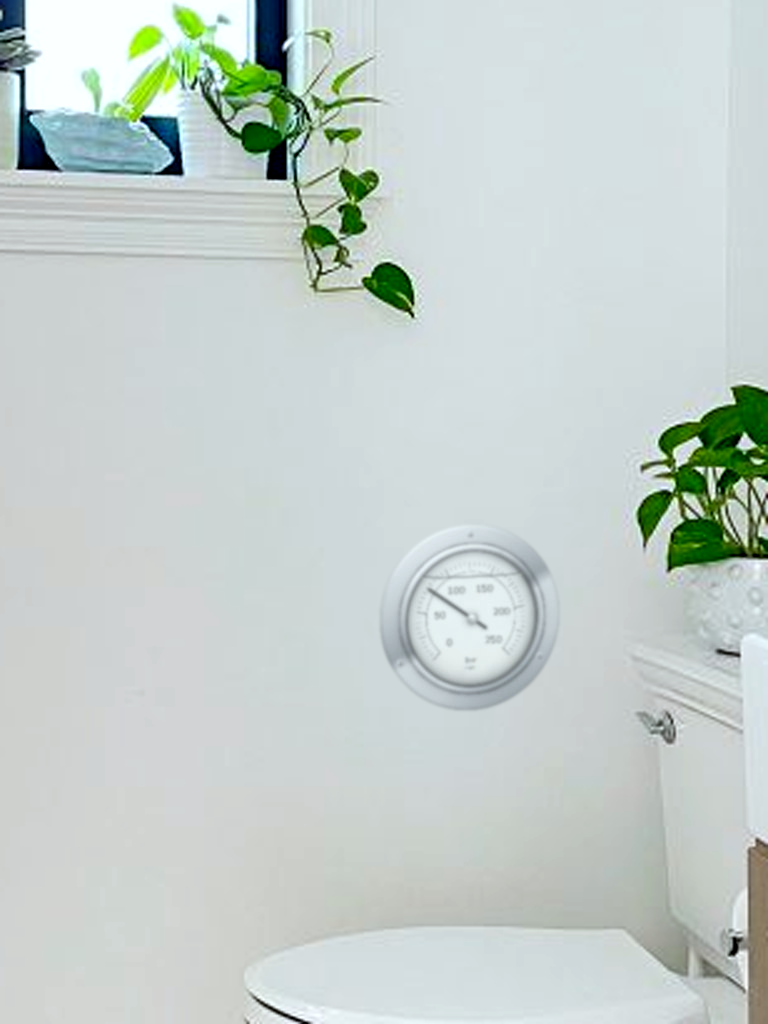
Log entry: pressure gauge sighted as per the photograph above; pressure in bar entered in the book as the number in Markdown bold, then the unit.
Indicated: **75** bar
